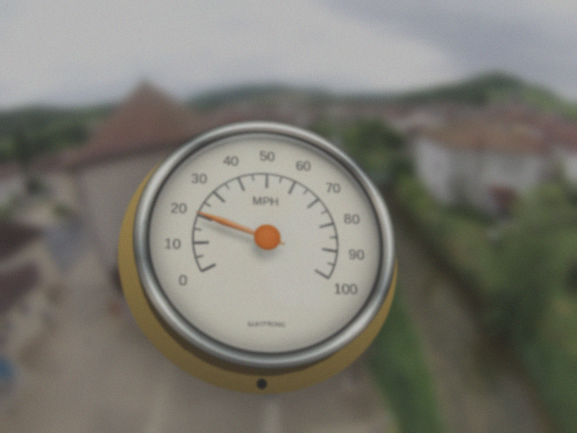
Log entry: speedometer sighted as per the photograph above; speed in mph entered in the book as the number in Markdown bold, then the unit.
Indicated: **20** mph
